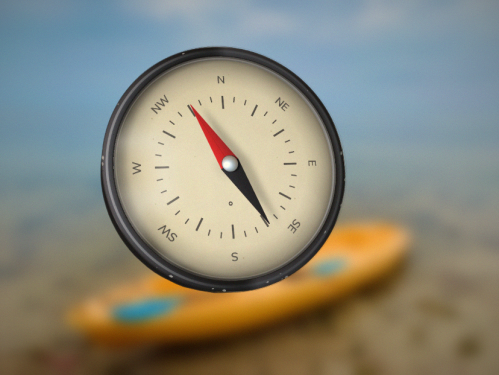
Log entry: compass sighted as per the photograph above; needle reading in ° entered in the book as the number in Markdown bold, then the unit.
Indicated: **330** °
